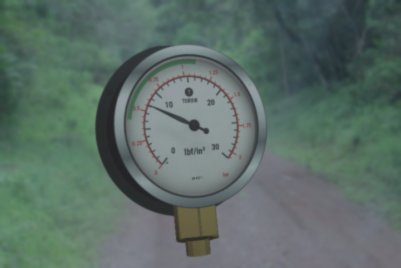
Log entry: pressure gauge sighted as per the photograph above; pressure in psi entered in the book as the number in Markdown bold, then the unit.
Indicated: **8** psi
